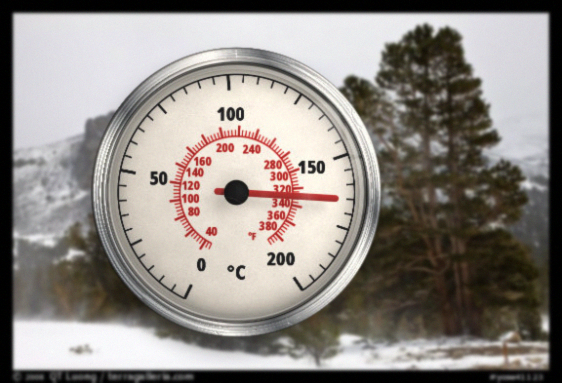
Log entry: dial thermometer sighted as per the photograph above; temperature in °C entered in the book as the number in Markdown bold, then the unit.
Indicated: **165** °C
